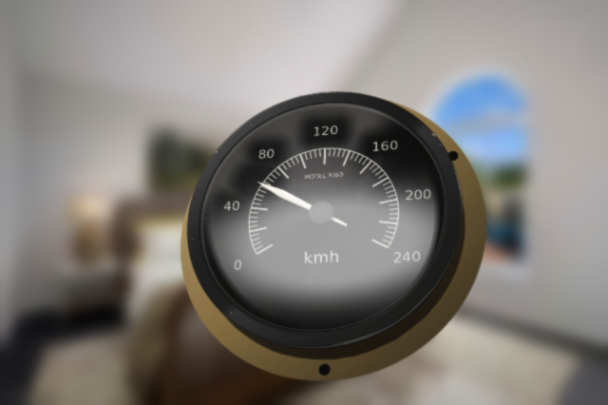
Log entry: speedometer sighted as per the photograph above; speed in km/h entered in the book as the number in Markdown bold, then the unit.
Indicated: **60** km/h
